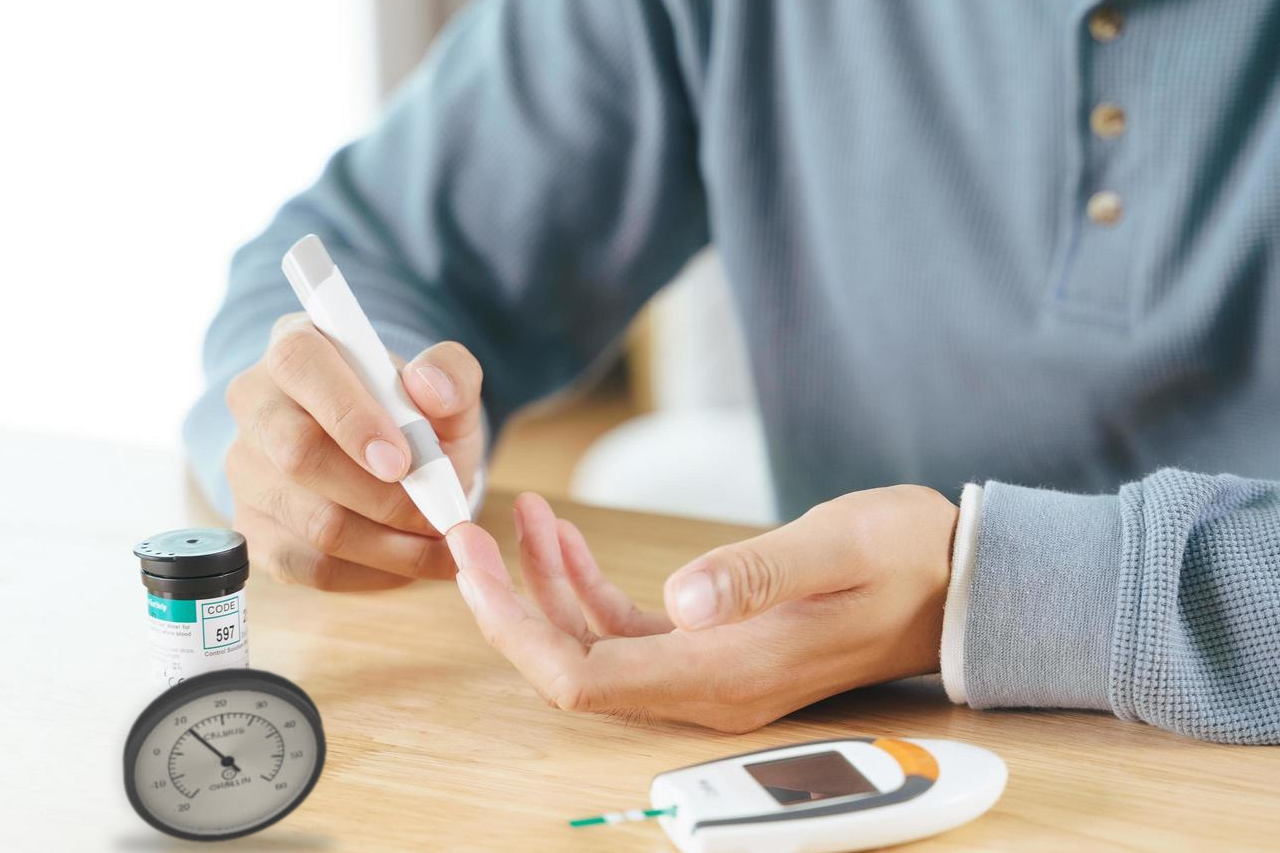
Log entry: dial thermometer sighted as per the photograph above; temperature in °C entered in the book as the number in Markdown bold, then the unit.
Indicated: **10** °C
